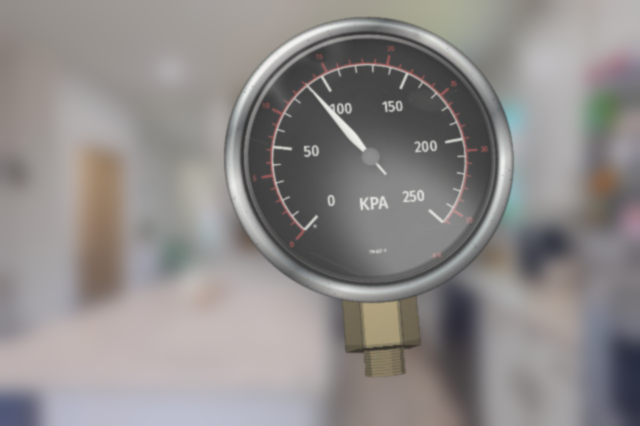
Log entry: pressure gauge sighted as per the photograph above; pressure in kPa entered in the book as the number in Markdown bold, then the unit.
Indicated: **90** kPa
